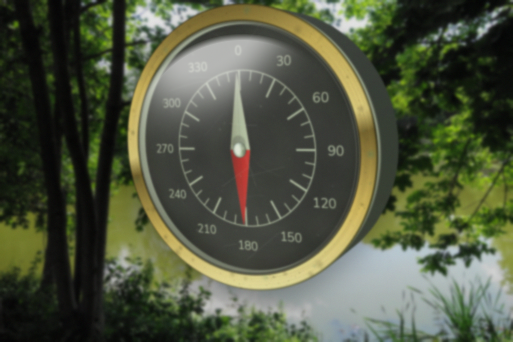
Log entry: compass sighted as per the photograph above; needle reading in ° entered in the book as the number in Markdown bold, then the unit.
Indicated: **180** °
